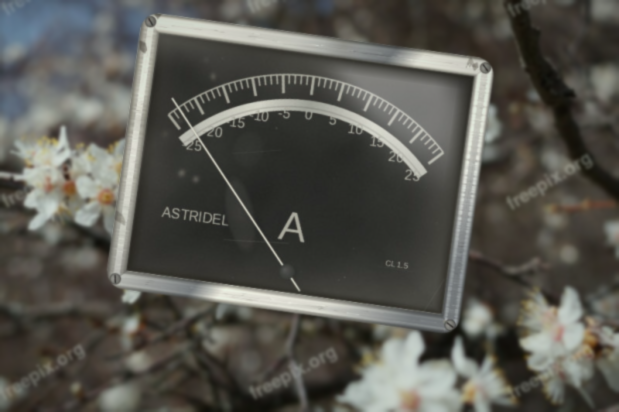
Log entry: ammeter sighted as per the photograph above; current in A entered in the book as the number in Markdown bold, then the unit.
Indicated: **-23** A
